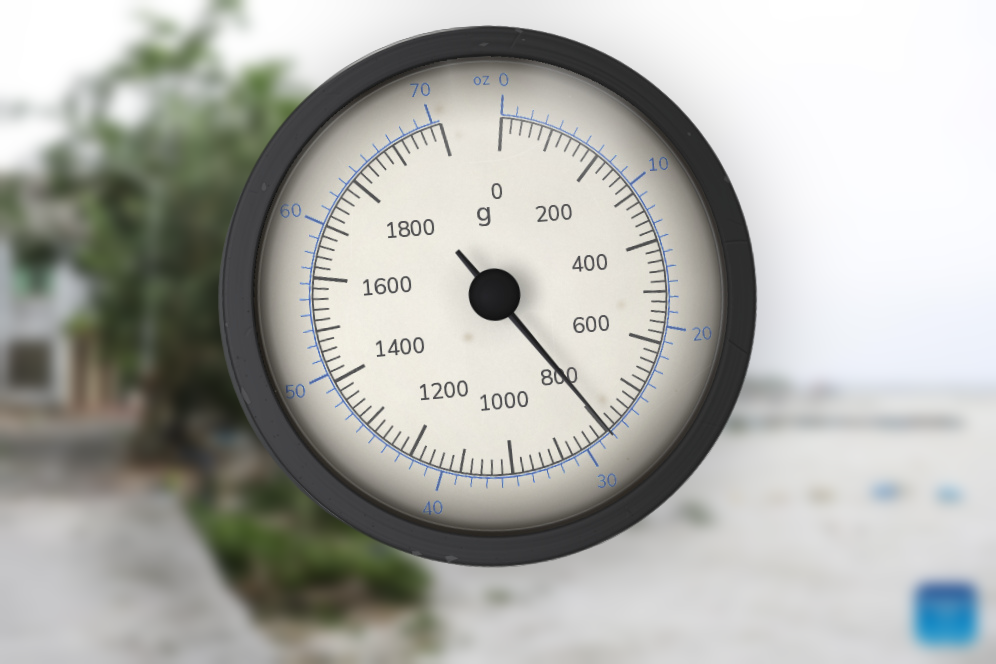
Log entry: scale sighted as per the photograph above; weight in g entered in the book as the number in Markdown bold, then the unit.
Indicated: **800** g
